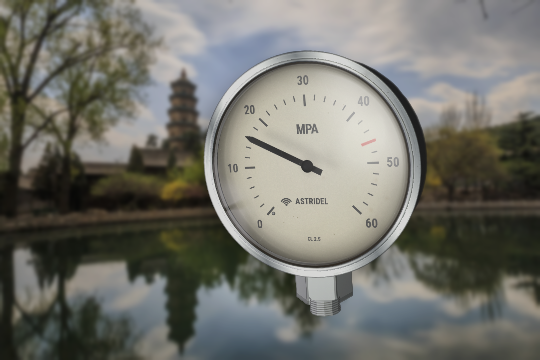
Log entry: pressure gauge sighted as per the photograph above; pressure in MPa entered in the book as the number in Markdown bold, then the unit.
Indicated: **16** MPa
